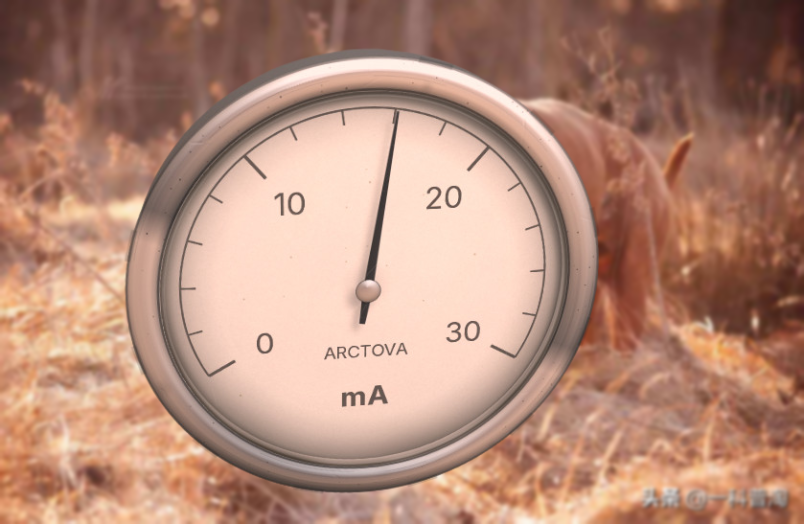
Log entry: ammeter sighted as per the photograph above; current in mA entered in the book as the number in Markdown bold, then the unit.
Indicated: **16** mA
